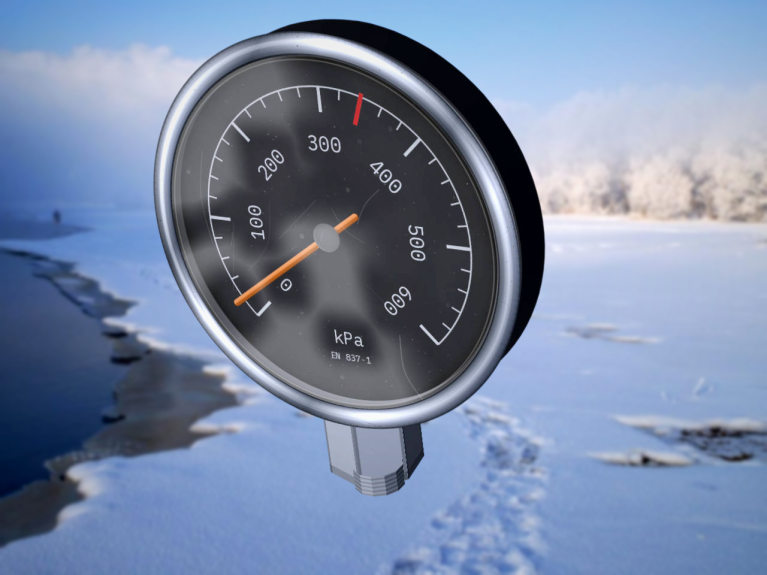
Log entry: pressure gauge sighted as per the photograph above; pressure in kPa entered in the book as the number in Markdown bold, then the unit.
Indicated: **20** kPa
